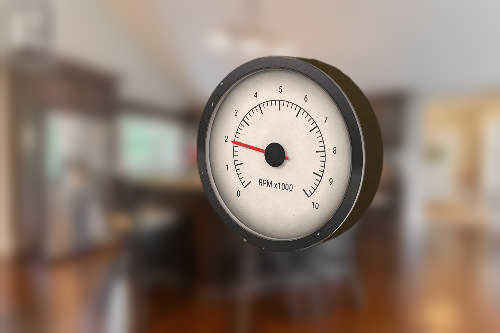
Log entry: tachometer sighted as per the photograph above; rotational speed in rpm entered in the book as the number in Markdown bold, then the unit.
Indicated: **2000** rpm
